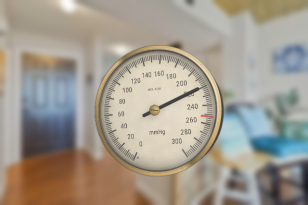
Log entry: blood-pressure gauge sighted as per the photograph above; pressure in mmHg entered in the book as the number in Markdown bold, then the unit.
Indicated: **220** mmHg
